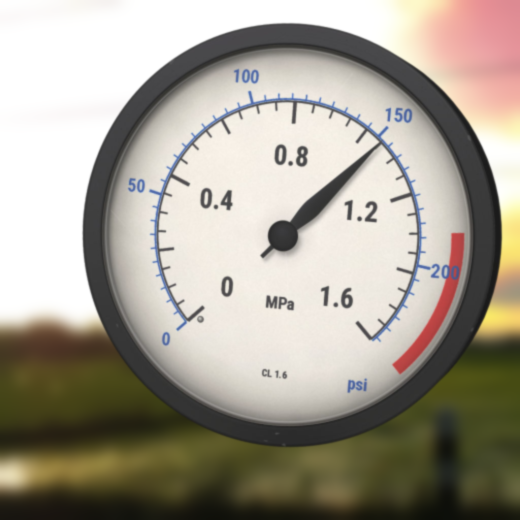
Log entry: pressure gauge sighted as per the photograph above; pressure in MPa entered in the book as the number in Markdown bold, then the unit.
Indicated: **1.05** MPa
